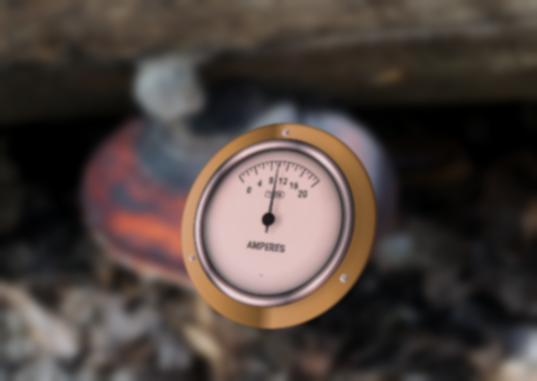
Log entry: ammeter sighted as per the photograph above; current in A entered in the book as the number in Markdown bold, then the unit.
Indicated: **10** A
